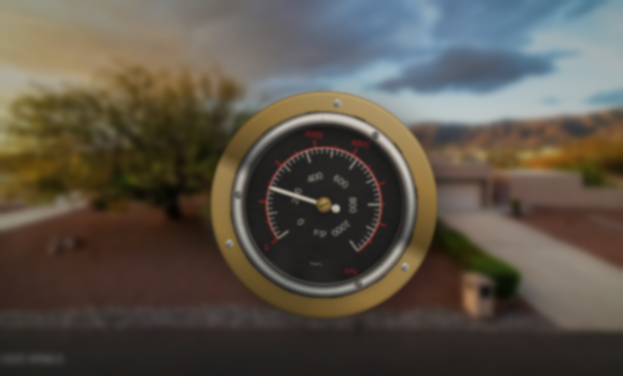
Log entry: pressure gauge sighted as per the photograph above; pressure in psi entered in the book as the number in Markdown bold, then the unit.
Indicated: **200** psi
